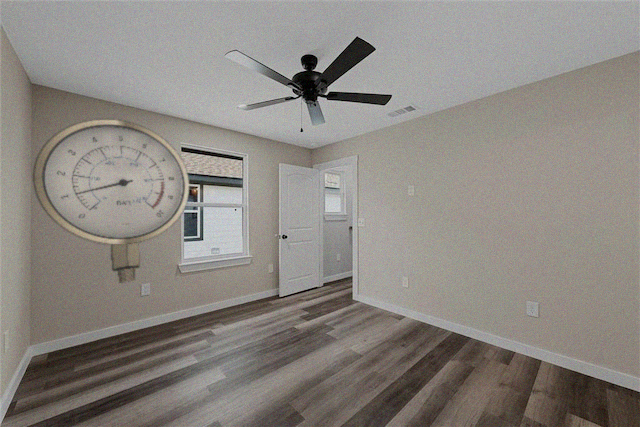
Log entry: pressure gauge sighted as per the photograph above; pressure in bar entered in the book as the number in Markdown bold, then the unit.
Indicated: **1** bar
